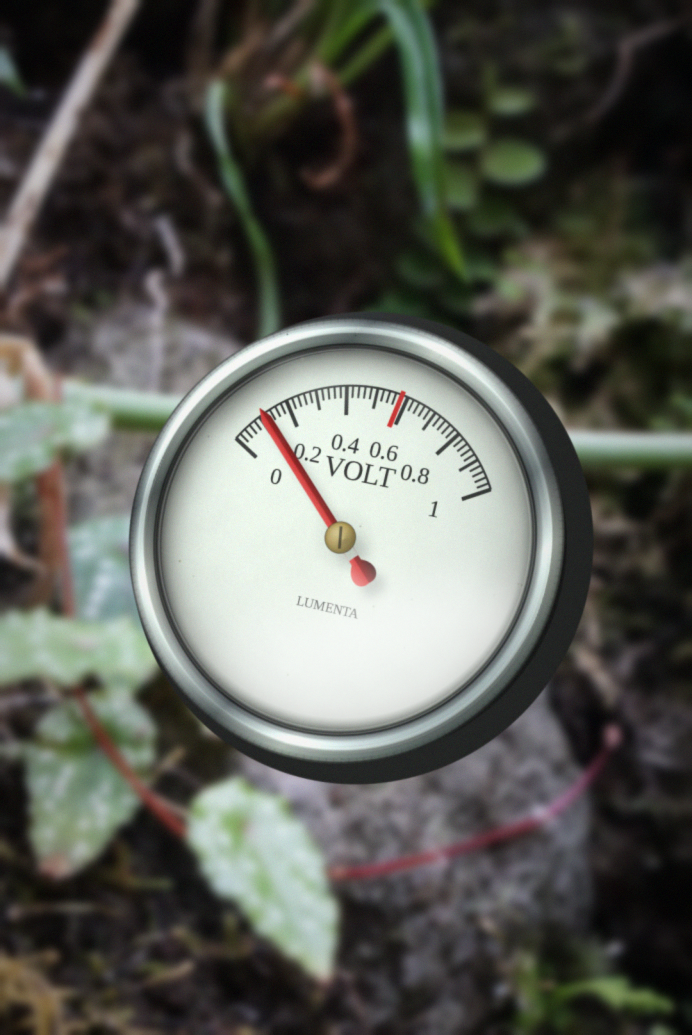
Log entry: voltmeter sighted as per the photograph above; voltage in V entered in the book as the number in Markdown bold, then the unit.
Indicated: **0.12** V
